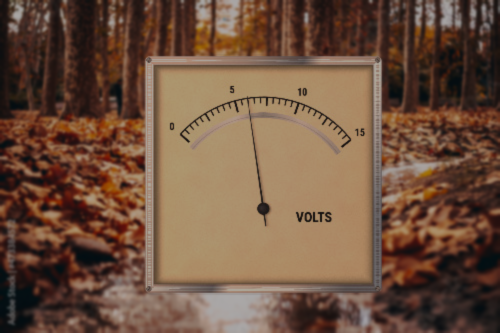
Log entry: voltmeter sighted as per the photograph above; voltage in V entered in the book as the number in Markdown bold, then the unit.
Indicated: **6** V
